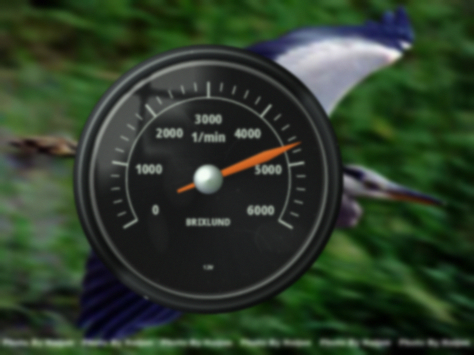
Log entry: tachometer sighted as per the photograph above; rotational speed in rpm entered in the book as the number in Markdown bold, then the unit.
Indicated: **4700** rpm
